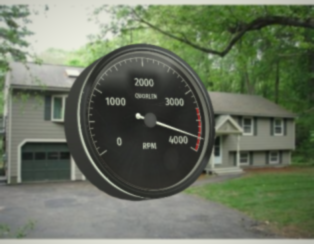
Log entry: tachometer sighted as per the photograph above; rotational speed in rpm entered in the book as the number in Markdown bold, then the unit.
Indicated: **3800** rpm
